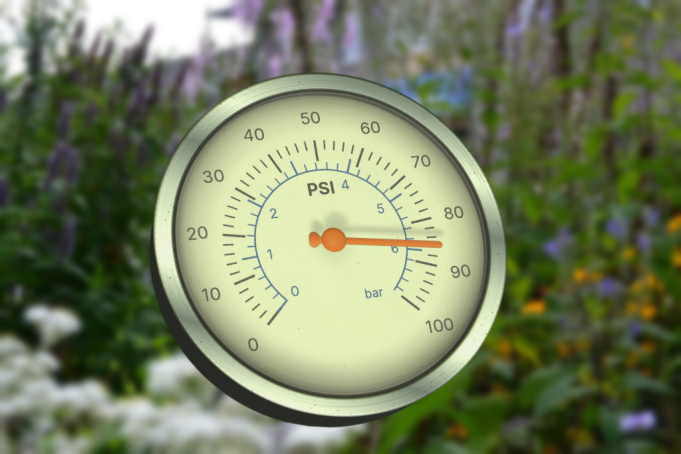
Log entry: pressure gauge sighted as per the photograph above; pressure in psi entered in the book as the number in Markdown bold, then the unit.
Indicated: **86** psi
